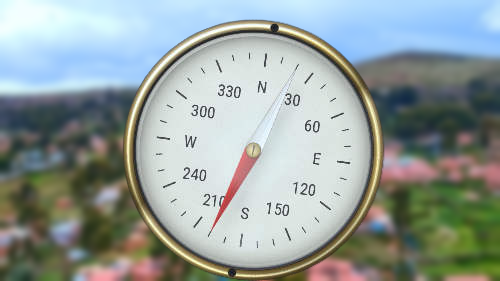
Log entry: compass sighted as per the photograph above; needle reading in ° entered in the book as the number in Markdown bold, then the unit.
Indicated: **200** °
